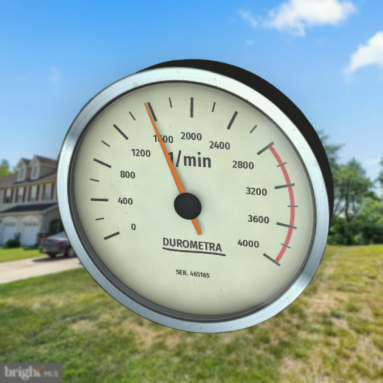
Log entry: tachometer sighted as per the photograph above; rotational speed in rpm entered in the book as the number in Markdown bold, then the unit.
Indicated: **1600** rpm
